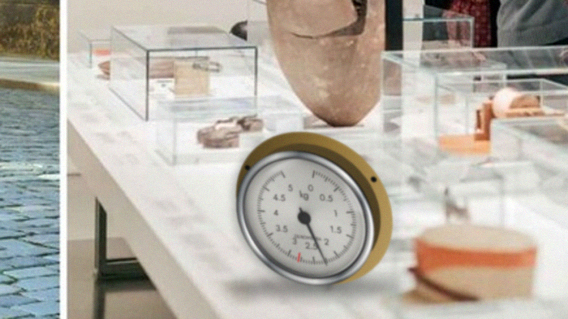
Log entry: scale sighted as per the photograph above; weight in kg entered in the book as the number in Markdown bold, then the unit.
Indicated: **2.25** kg
